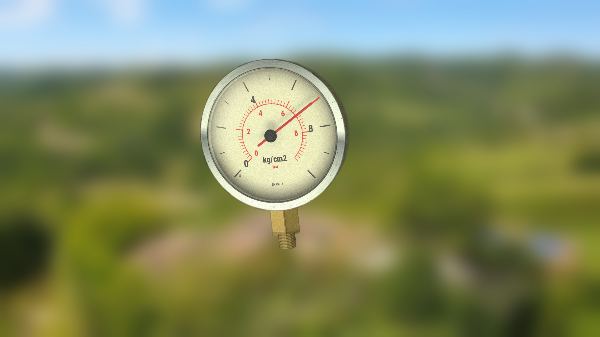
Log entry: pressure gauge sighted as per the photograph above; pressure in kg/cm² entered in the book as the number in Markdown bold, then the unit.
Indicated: **7** kg/cm²
